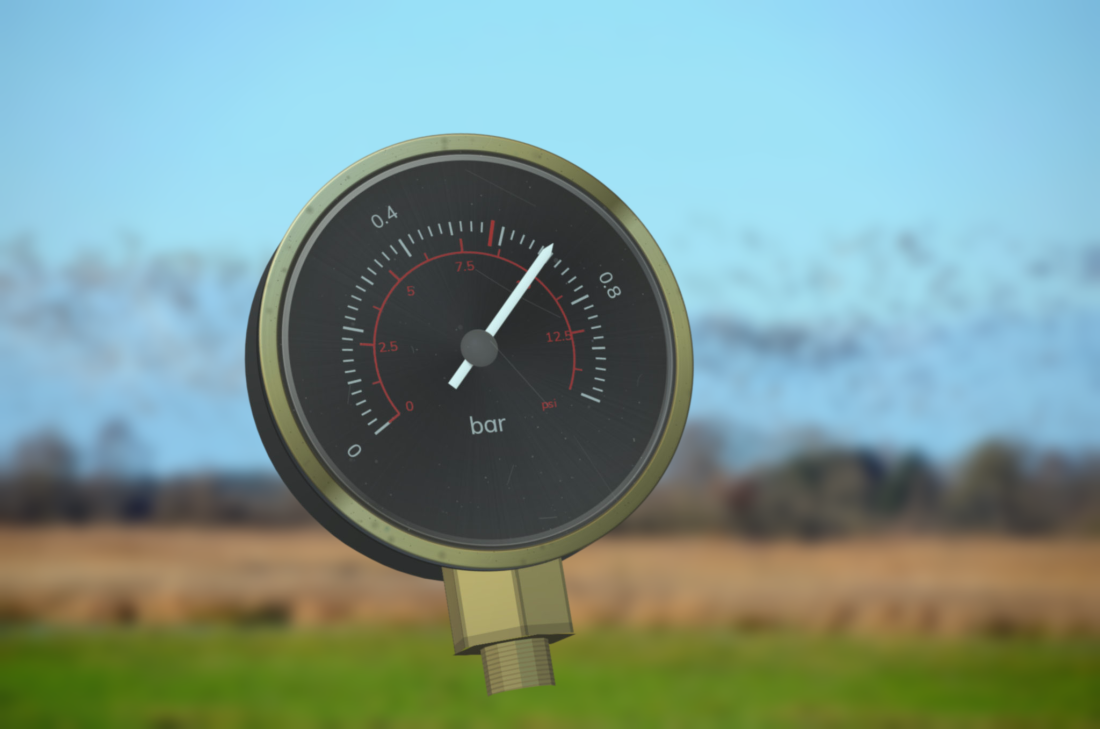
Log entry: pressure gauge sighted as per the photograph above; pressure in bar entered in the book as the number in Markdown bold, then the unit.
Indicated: **0.69** bar
